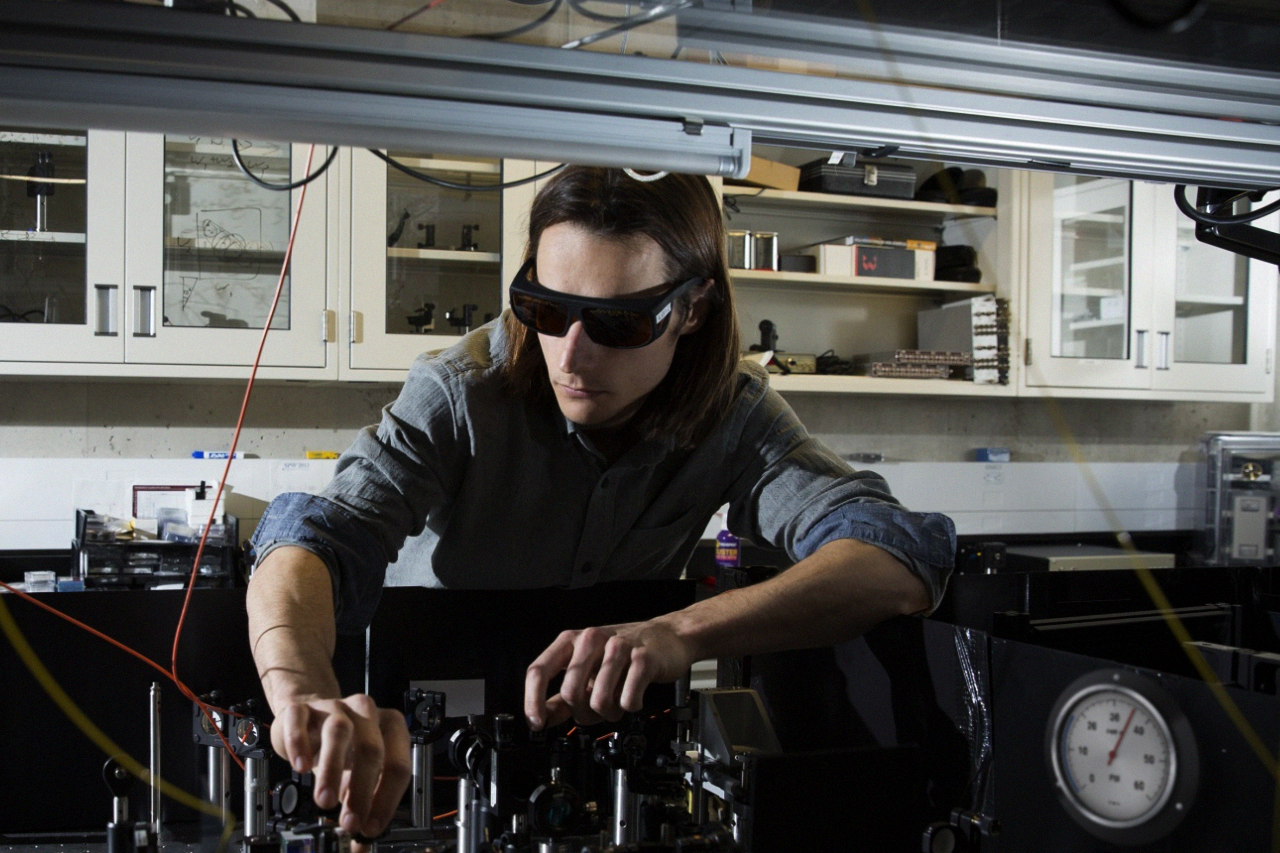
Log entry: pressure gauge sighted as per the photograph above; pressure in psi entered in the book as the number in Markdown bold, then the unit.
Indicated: **36** psi
